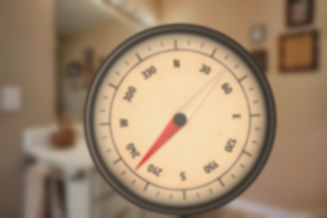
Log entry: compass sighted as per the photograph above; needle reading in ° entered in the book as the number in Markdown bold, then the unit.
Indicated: **225** °
